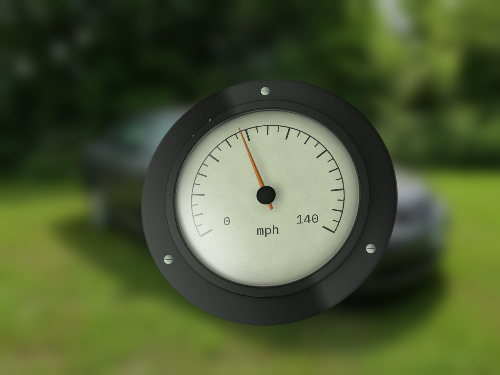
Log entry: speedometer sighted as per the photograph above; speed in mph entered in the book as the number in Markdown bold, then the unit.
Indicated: **57.5** mph
